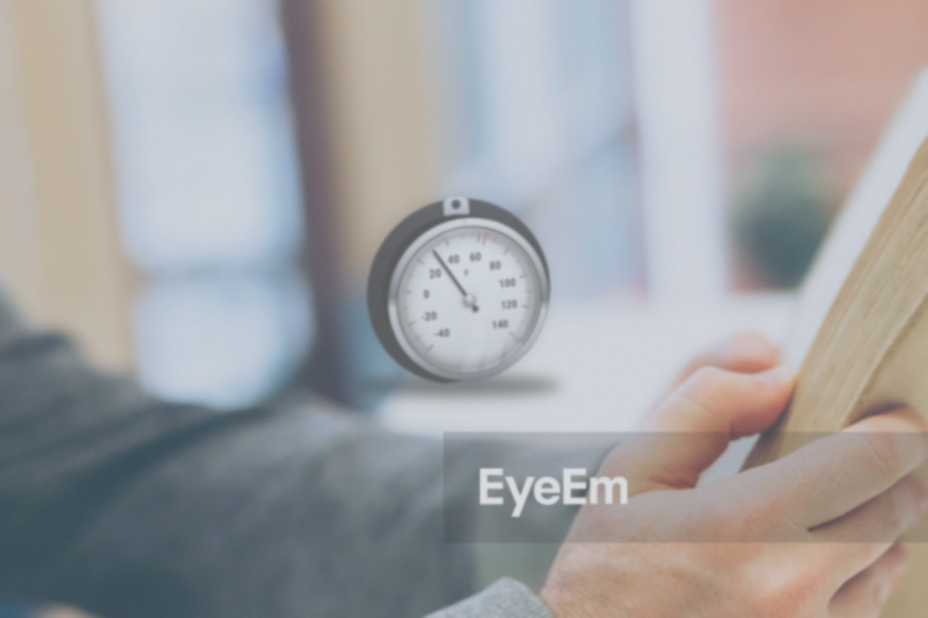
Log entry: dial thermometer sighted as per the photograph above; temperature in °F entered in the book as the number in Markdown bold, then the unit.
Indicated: **30** °F
